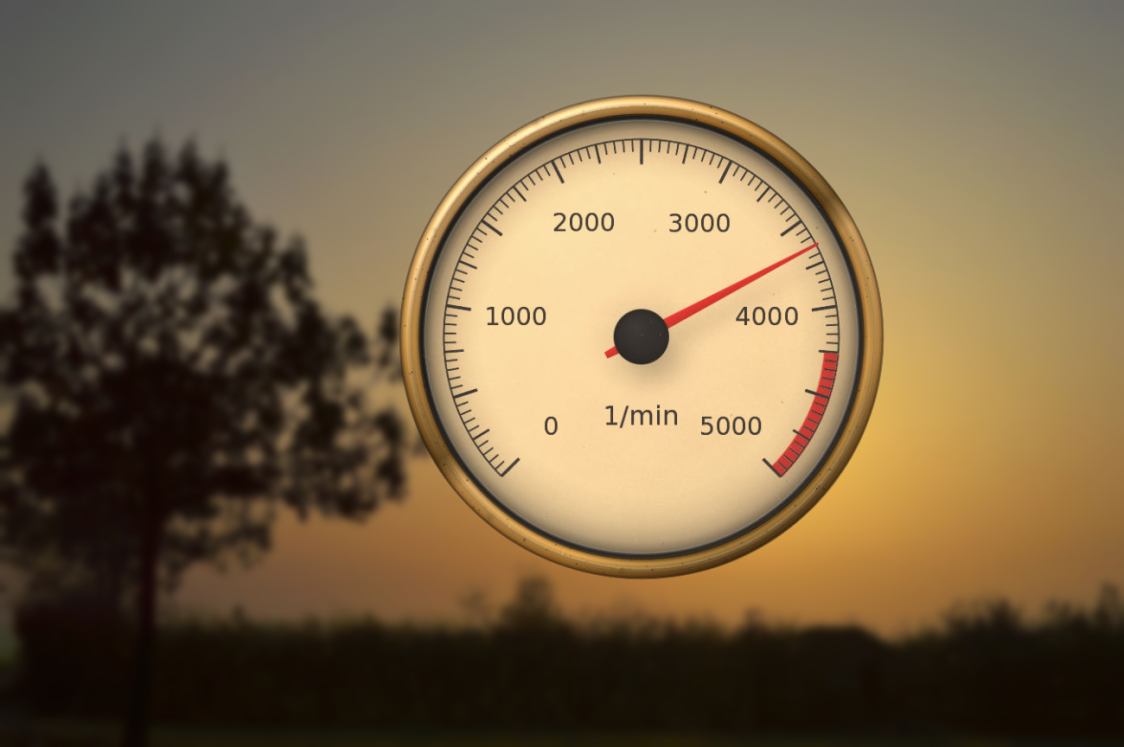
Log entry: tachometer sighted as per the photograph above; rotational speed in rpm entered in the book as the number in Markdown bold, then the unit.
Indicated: **3650** rpm
